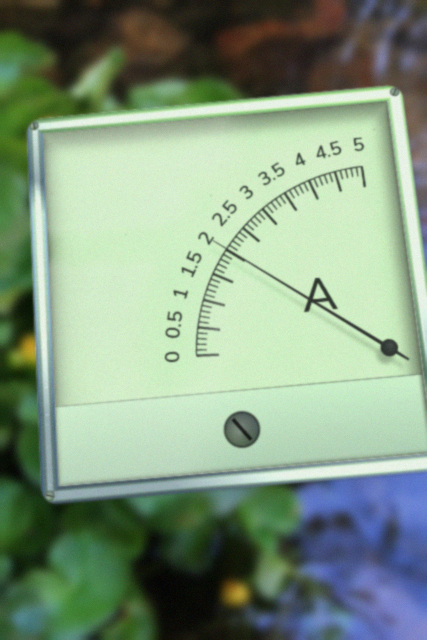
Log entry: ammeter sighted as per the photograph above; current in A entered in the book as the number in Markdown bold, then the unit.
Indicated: **2** A
